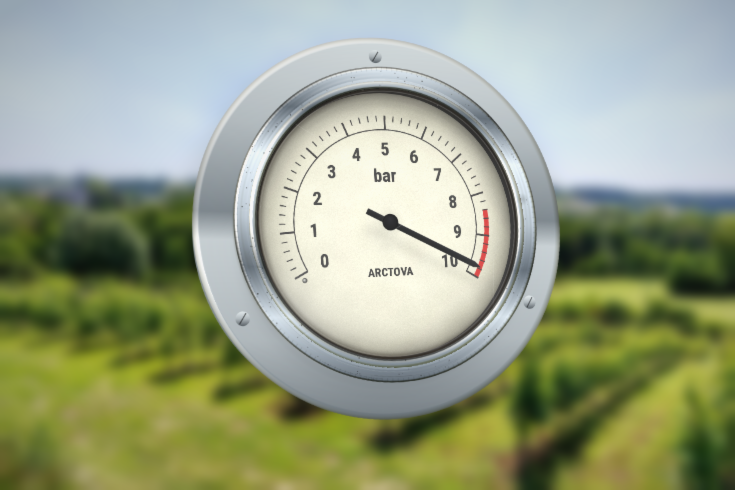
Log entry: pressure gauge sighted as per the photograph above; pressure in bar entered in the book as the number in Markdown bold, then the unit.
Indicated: **9.8** bar
